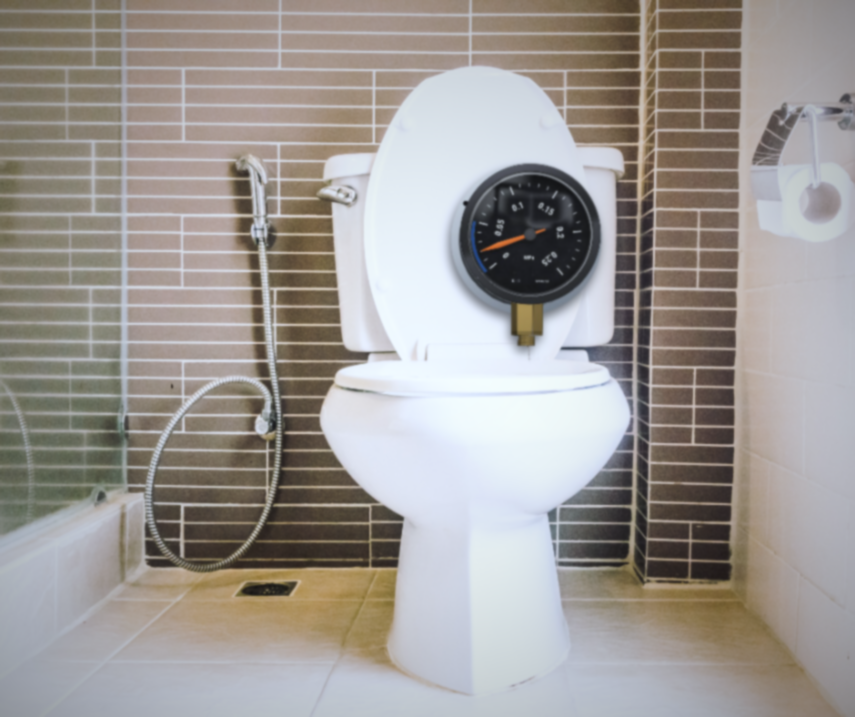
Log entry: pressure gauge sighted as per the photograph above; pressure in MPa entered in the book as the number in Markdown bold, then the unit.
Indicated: **0.02** MPa
